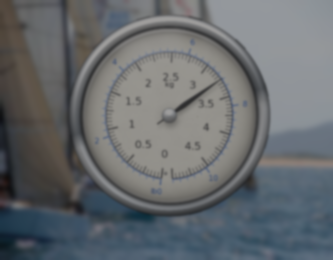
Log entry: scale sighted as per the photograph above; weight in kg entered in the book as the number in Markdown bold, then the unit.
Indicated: **3.25** kg
